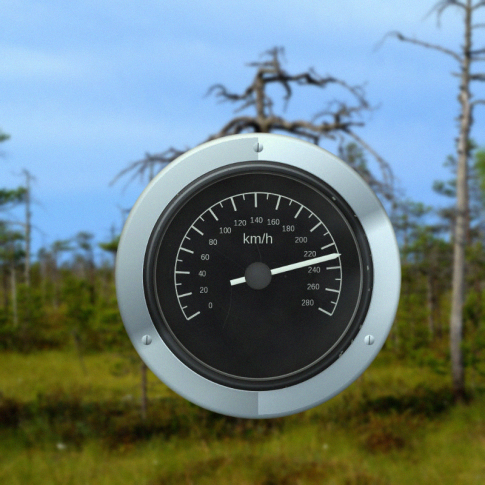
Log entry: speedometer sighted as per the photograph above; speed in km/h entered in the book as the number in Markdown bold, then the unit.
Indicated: **230** km/h
